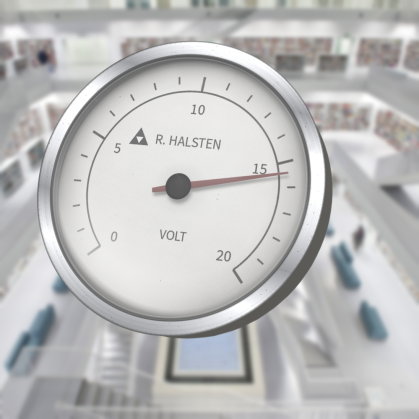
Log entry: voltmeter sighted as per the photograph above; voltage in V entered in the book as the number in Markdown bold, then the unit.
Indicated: **15.5** V
